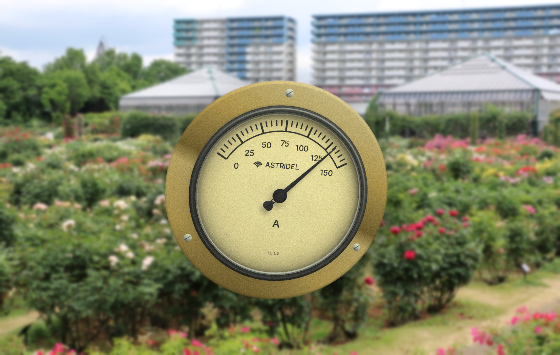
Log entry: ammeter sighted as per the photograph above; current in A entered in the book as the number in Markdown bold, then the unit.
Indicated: **130** A
